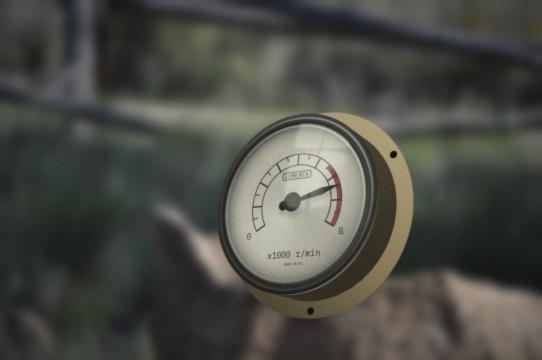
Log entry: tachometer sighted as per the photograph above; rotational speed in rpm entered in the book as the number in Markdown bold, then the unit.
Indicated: **6500** rpm
